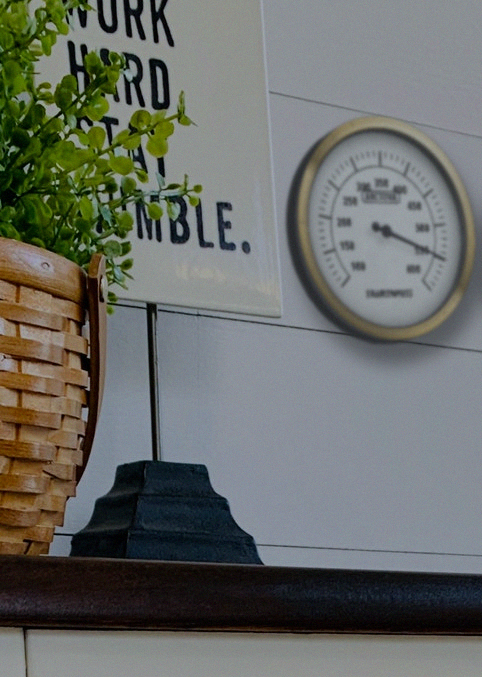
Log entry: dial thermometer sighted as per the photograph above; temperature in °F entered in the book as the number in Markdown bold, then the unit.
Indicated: **550** °F
